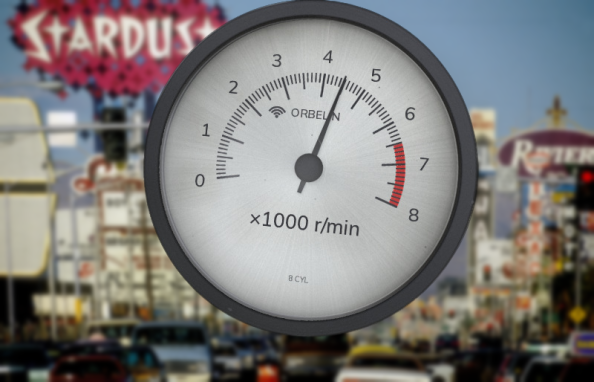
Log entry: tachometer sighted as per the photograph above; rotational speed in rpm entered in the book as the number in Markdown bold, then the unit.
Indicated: **4500** rpm
